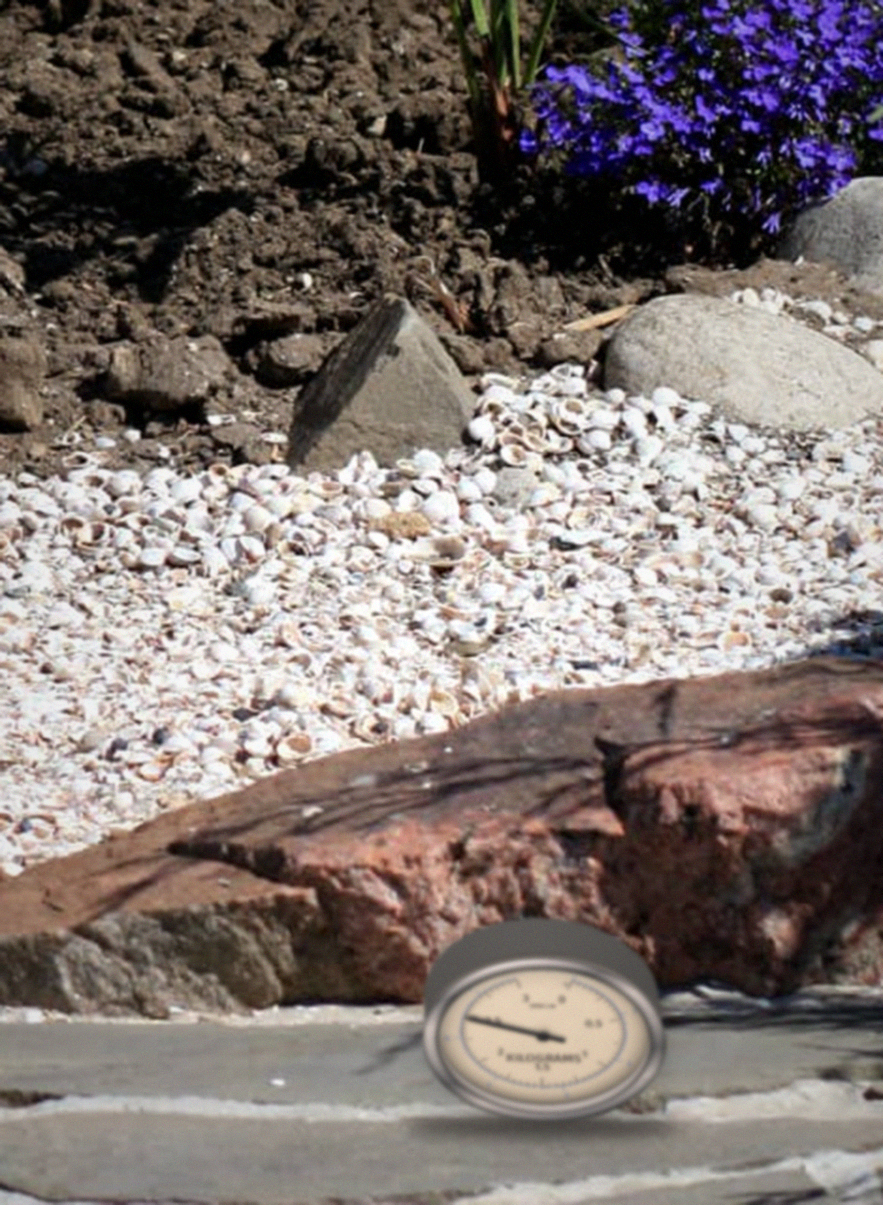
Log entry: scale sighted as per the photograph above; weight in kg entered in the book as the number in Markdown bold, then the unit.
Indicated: **2.5** kg
